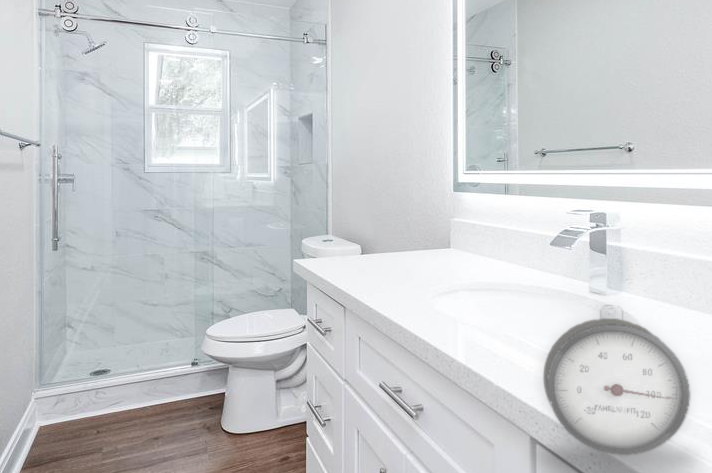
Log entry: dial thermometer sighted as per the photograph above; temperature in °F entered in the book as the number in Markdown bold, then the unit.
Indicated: **100** °F
